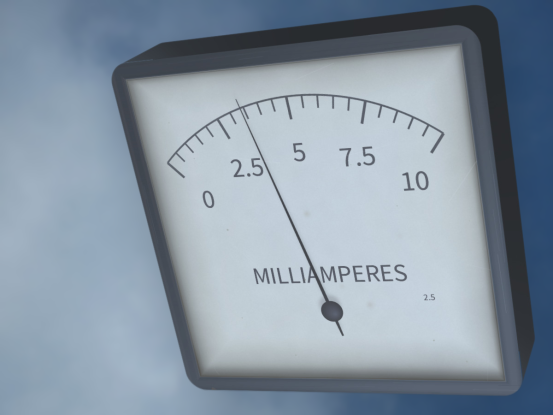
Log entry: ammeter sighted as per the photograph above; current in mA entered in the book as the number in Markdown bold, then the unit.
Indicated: **3.5** mA
